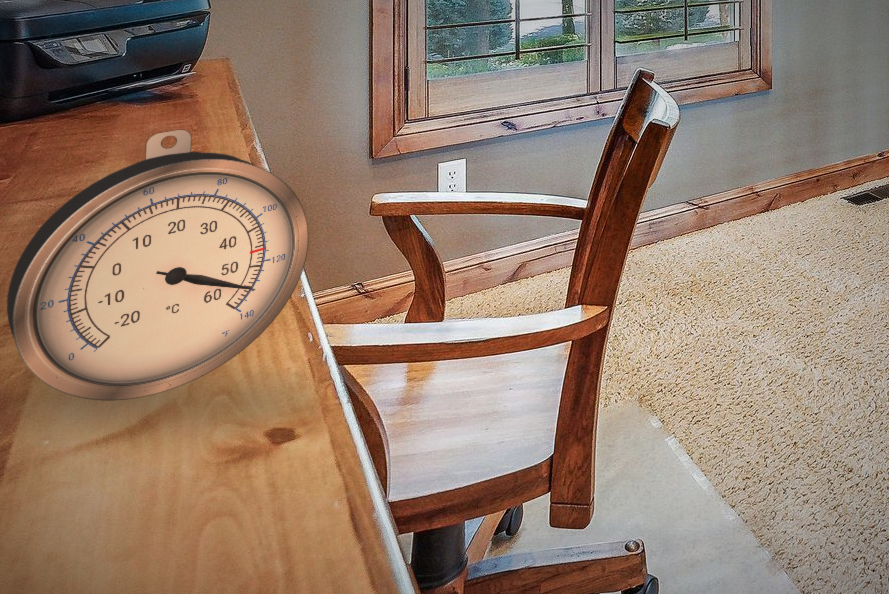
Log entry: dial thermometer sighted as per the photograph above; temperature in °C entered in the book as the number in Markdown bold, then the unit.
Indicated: **55** °C
